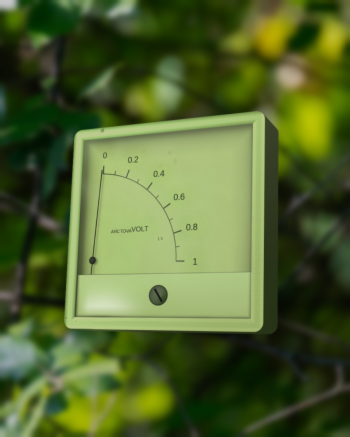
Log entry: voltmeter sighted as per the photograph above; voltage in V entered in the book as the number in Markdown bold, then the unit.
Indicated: **0** V
